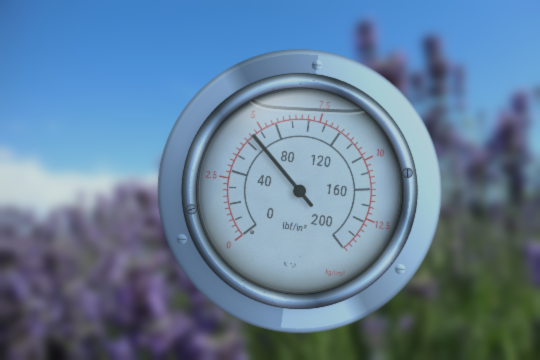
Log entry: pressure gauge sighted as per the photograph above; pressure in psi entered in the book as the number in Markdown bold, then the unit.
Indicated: **65** psi
